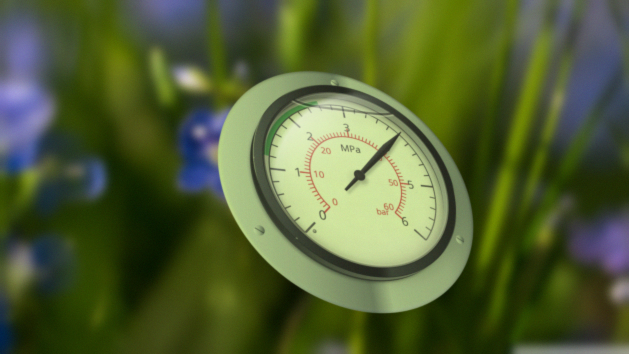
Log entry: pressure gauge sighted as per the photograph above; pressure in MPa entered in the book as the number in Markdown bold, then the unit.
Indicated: **4** MPa
